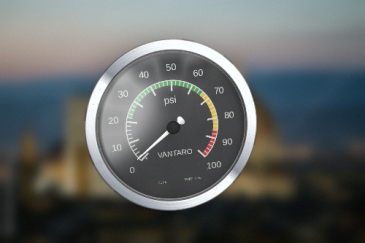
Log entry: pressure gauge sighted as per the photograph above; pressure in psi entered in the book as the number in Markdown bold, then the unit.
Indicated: **2** psi
